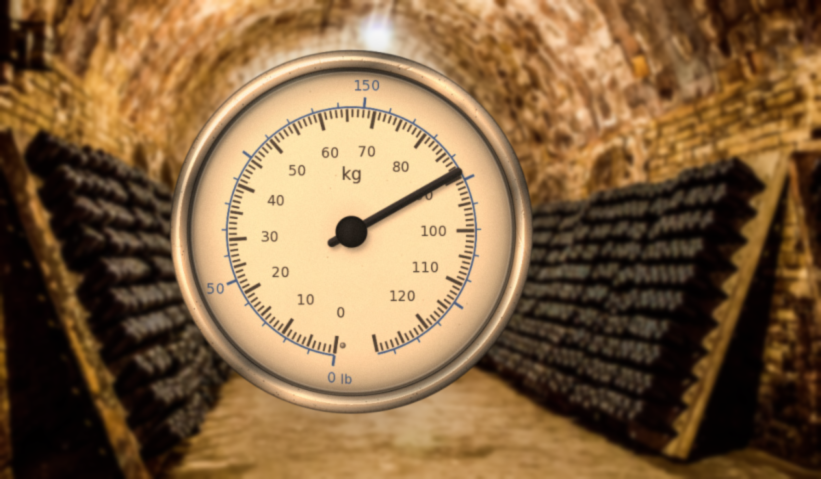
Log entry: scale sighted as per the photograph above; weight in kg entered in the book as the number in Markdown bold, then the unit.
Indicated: **89** kg
